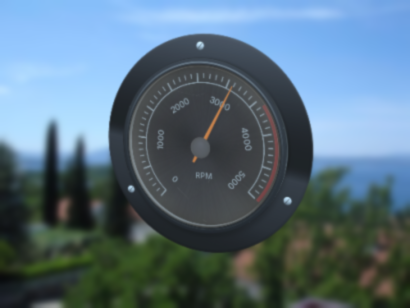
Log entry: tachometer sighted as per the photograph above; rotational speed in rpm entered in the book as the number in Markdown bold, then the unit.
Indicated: **3100** rpm
